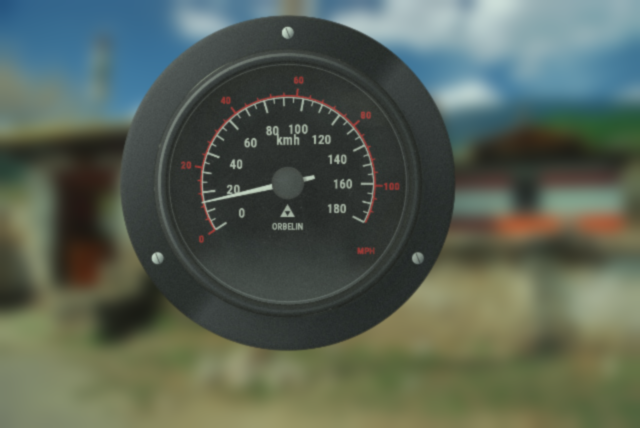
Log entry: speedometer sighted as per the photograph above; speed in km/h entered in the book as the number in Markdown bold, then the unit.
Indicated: **15** km/h
